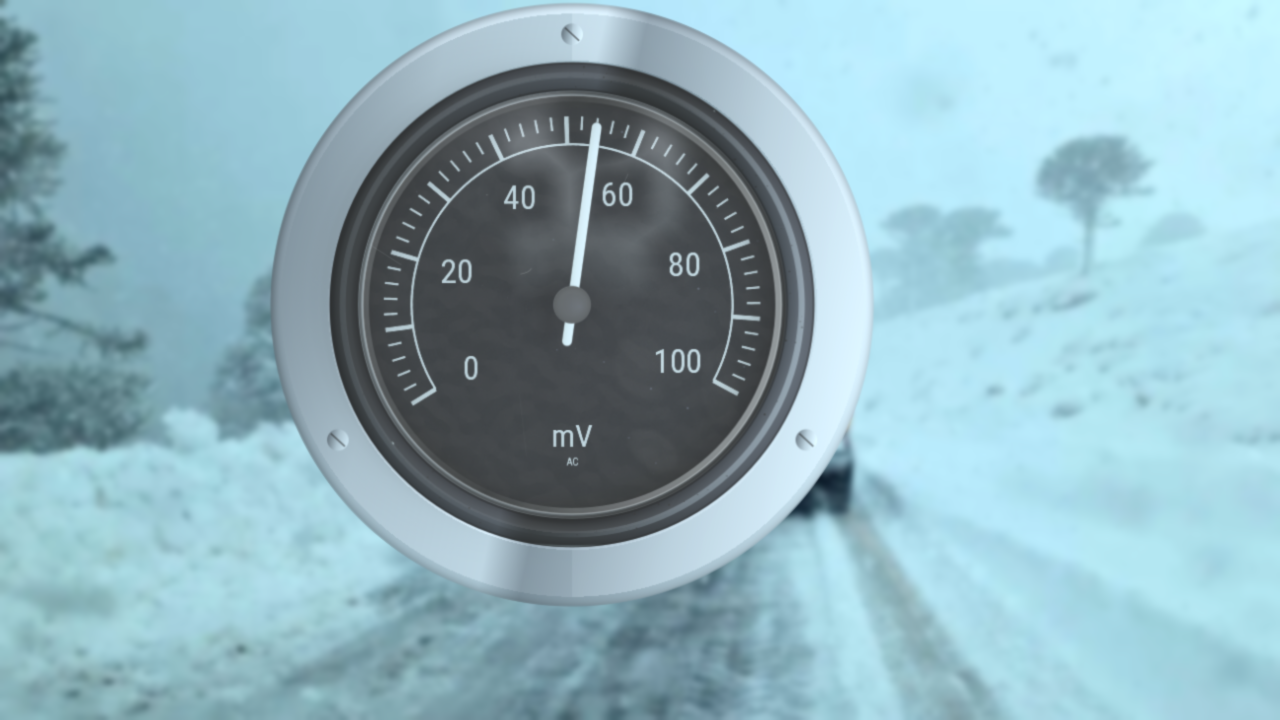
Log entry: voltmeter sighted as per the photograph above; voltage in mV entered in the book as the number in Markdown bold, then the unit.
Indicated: **54** mV
